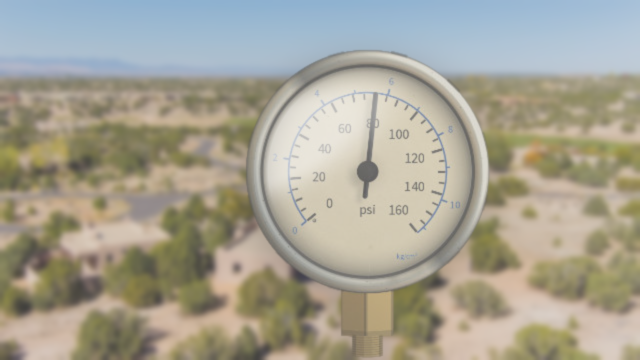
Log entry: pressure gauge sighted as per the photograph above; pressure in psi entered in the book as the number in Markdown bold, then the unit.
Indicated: **80** psi
